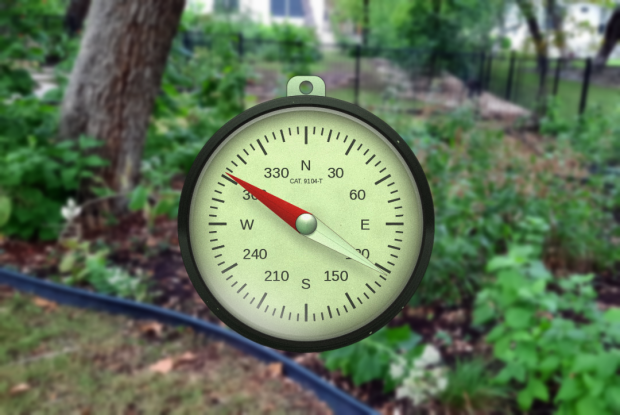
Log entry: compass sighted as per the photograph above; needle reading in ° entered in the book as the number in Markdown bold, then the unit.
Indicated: **302.5** °
